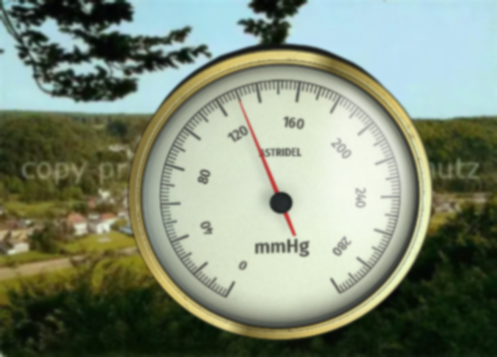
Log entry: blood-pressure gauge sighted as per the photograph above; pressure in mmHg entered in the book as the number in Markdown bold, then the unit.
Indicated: **130** mmHg
